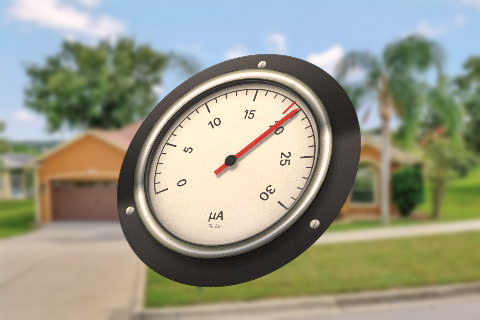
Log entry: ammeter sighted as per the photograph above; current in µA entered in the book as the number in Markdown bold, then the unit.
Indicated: **20** µA
